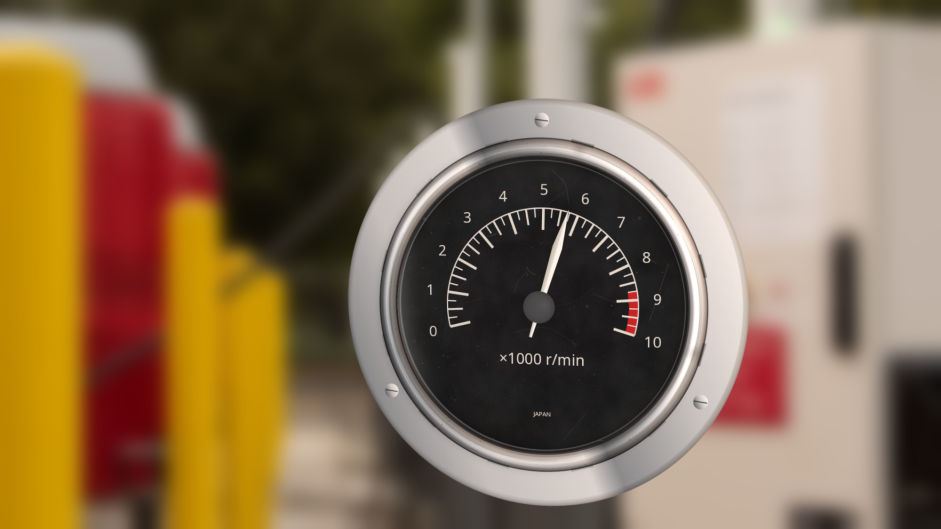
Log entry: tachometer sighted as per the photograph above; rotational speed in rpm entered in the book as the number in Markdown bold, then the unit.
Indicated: **5750** rpm
